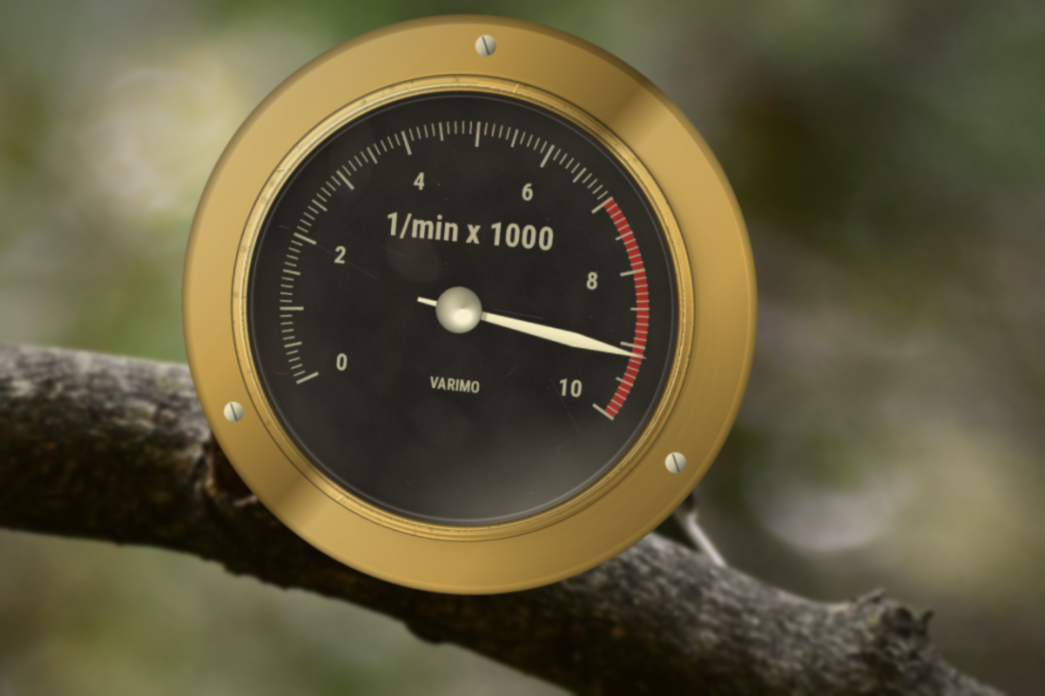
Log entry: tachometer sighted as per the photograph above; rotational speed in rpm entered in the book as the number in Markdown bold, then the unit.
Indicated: **9100** rpm
